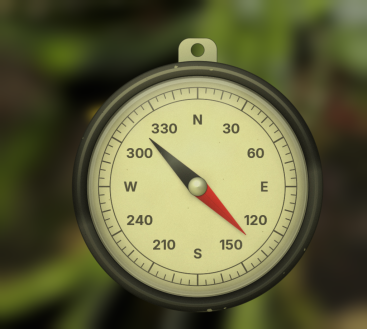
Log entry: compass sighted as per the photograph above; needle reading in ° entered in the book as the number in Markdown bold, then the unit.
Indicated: **135** °
